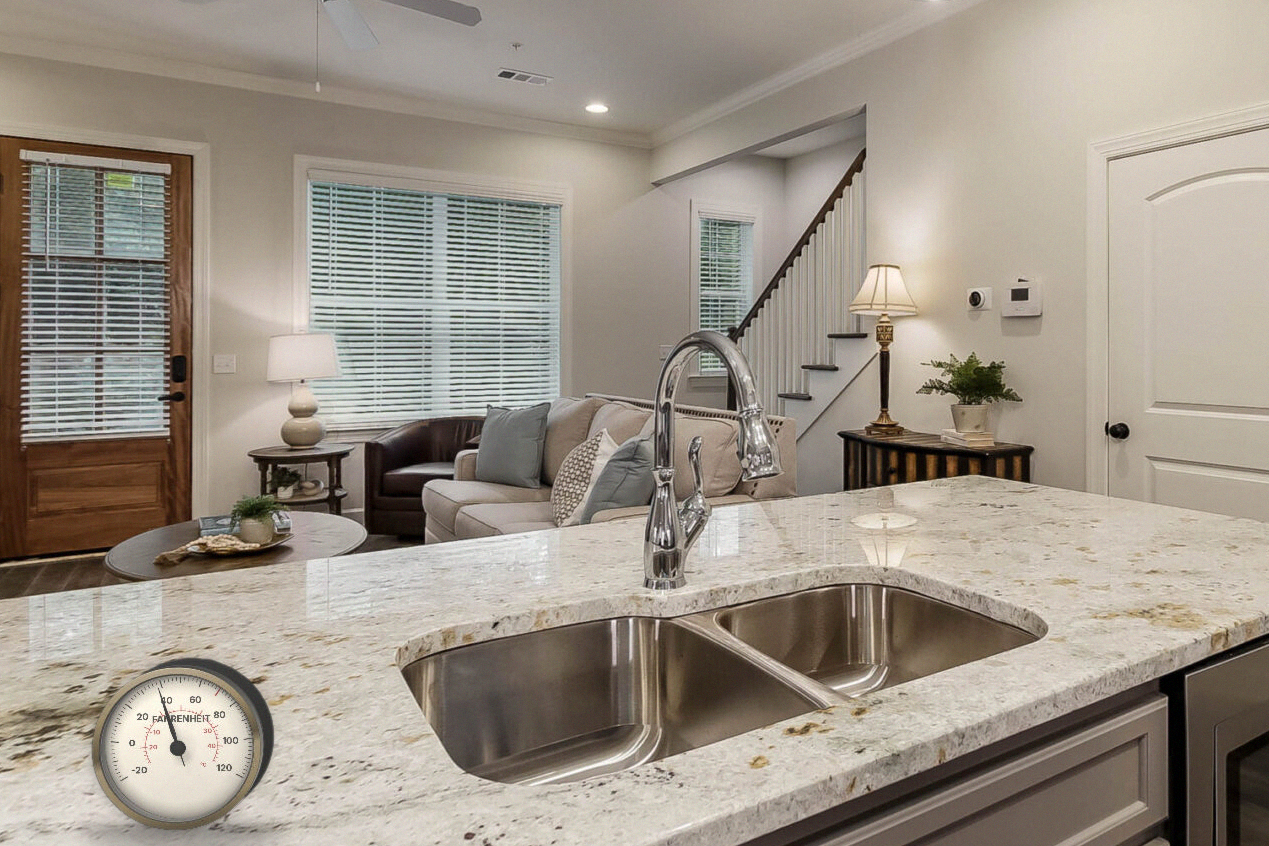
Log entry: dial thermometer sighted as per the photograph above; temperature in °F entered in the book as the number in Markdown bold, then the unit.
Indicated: **40** °F
